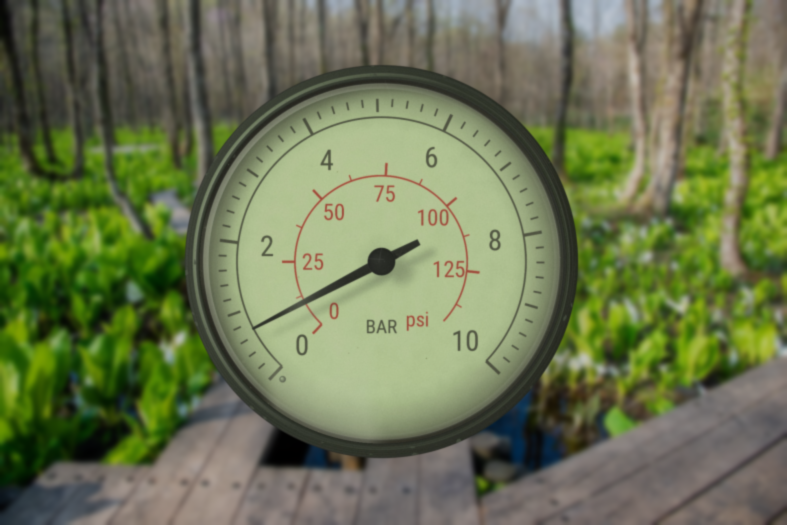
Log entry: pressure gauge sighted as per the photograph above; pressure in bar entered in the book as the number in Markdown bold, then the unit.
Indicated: **0.7** bar
